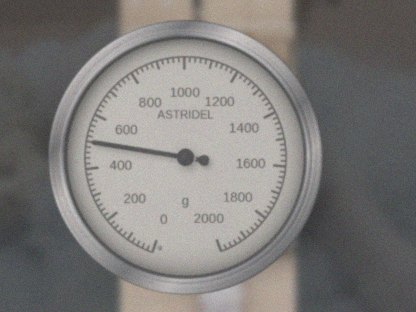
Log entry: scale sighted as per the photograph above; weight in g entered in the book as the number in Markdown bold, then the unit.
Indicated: **500** g
